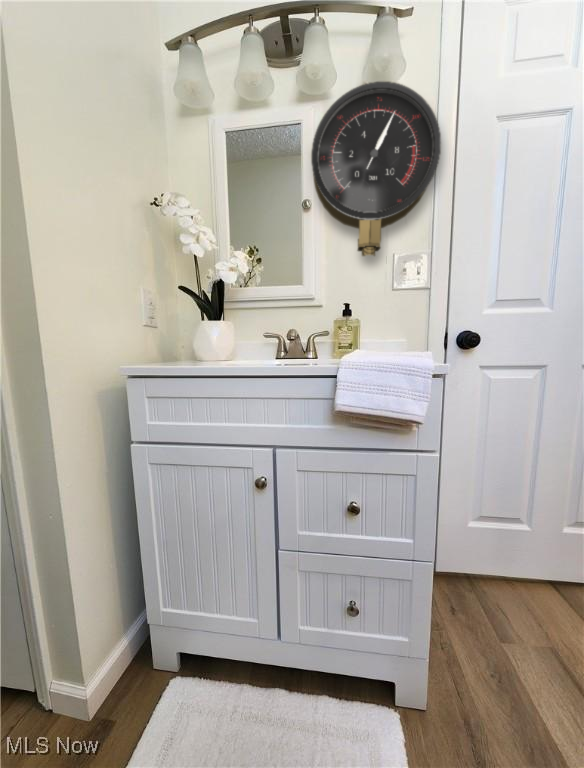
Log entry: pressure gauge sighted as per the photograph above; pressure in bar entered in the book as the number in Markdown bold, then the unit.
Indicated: **6** bar
